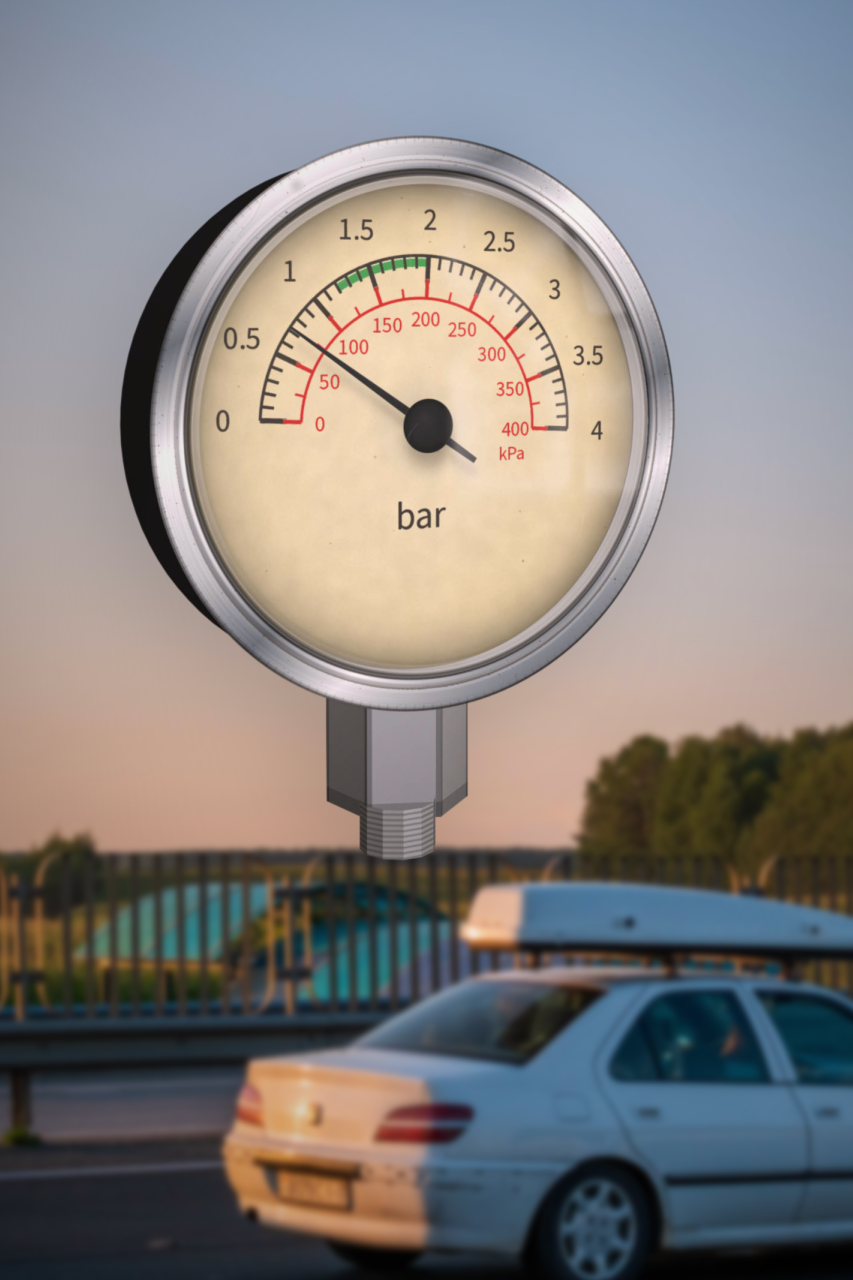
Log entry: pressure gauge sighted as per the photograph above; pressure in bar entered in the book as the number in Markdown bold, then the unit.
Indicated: **0.7** bar
